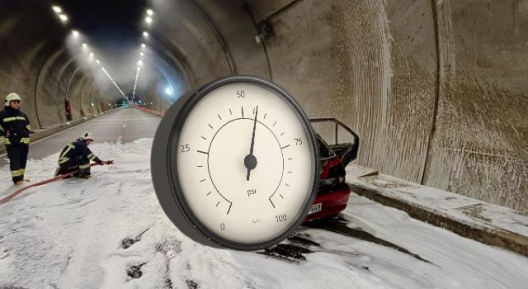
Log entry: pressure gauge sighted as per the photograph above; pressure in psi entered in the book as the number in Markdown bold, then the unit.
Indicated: **55** psi
